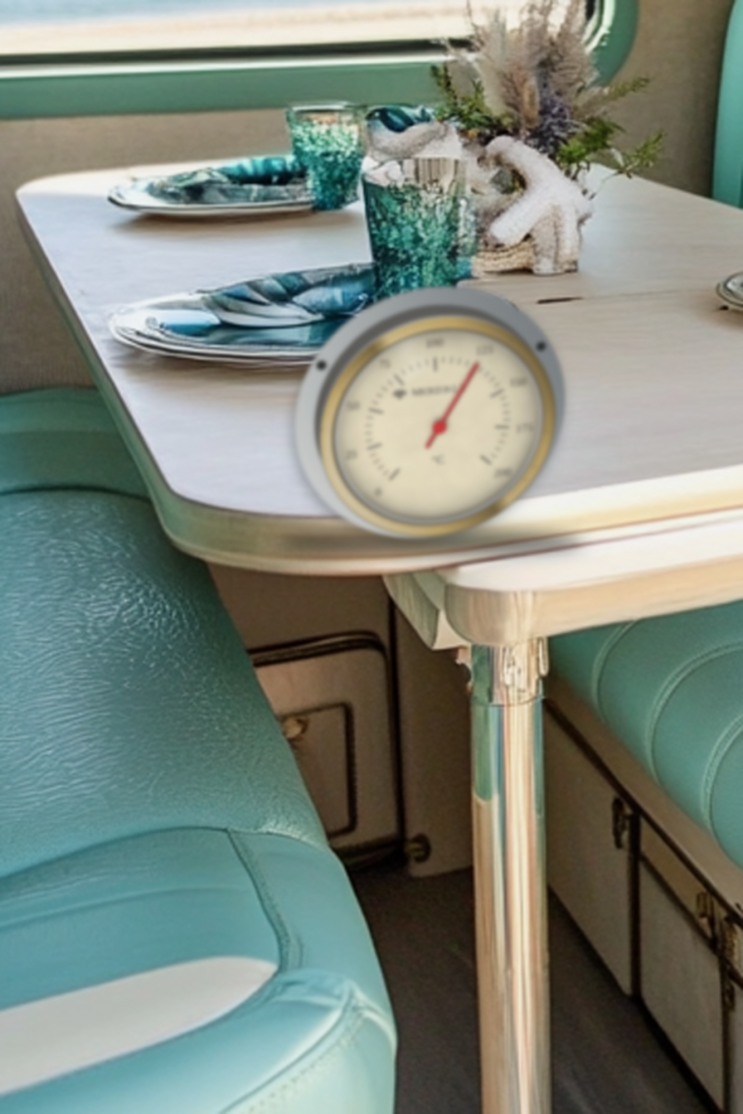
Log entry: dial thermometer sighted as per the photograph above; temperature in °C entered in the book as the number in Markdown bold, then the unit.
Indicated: **125** °C
